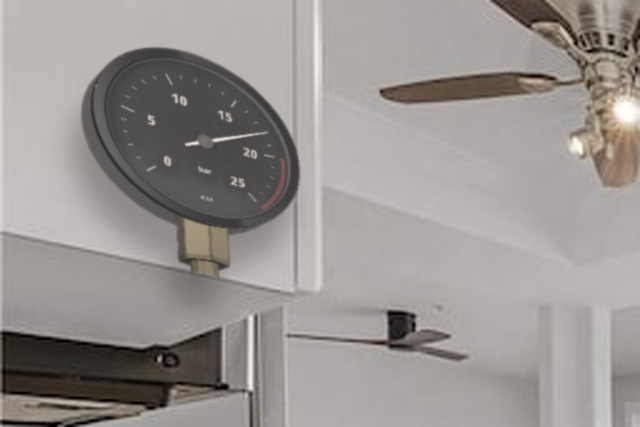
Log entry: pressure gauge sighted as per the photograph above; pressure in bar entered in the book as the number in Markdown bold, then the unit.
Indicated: **18** bar
